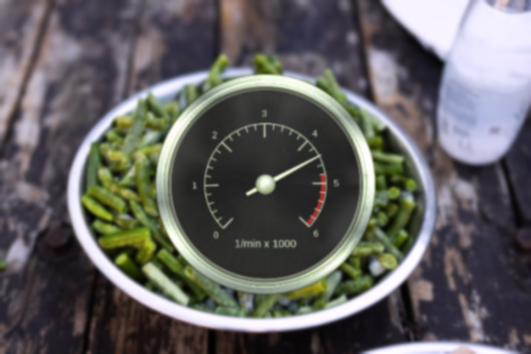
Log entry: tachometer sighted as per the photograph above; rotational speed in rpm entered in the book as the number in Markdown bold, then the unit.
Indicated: **4400** rpm
